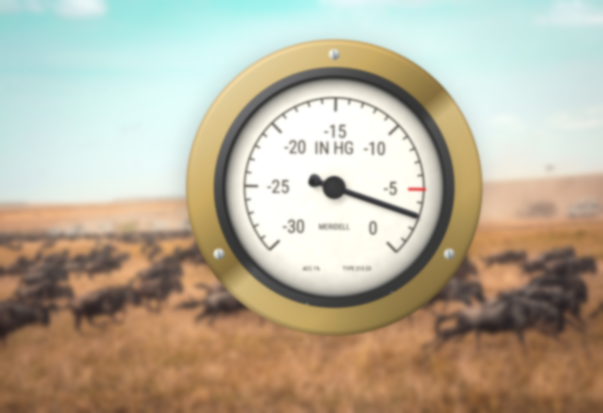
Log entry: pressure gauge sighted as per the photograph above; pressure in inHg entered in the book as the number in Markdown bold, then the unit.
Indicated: **-3** inHg
